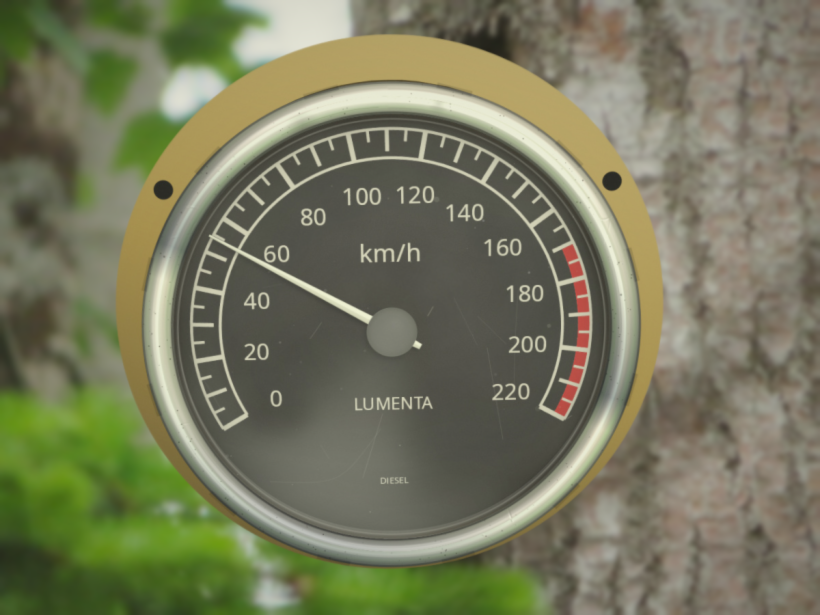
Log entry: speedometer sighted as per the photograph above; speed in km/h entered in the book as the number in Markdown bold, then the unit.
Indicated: **55** km/h
